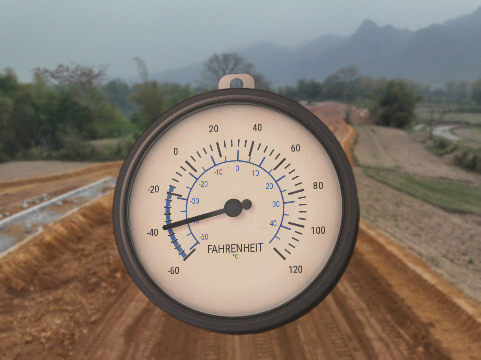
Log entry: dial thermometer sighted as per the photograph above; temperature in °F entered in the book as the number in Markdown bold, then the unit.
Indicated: **-40** °F
